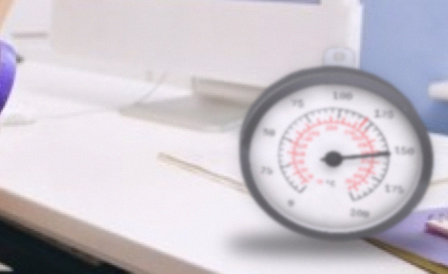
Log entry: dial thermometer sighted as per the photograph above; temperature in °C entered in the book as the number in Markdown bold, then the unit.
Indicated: **150** °C
